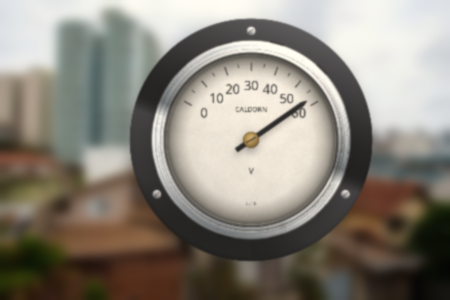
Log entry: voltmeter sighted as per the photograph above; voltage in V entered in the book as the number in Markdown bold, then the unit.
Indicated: **57.5** V
